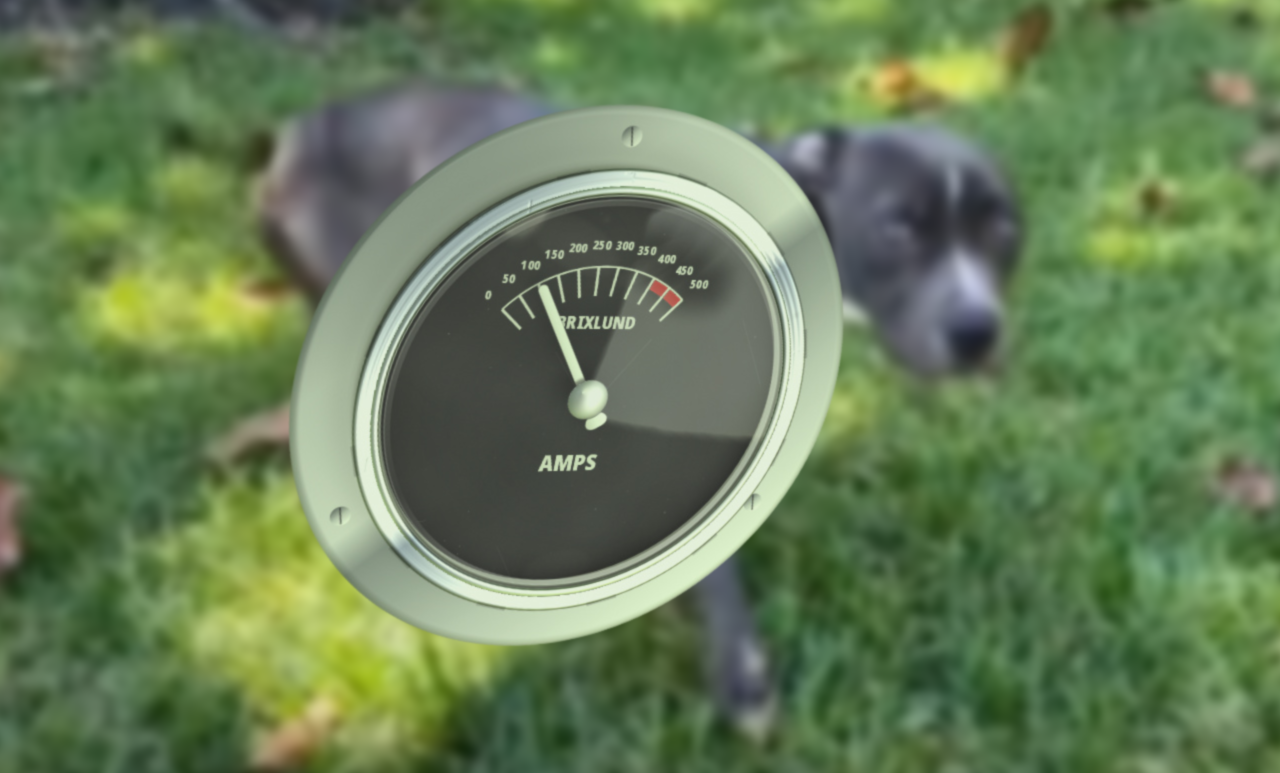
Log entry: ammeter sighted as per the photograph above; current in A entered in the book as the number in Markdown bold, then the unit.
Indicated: **100** A
